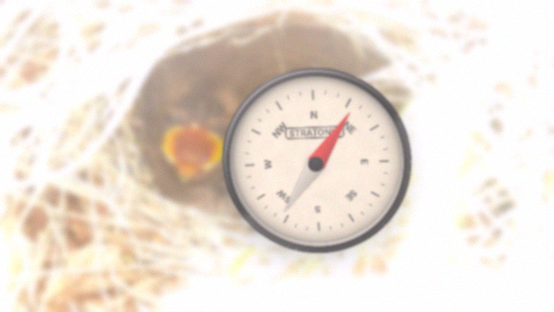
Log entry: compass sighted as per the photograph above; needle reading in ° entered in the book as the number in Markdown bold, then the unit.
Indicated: **35** °
